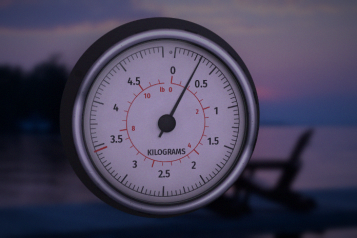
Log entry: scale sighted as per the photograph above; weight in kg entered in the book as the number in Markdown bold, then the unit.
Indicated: **0.3** kg
